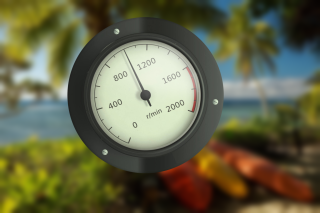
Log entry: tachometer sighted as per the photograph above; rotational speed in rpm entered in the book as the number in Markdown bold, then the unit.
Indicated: **1000** rpm
